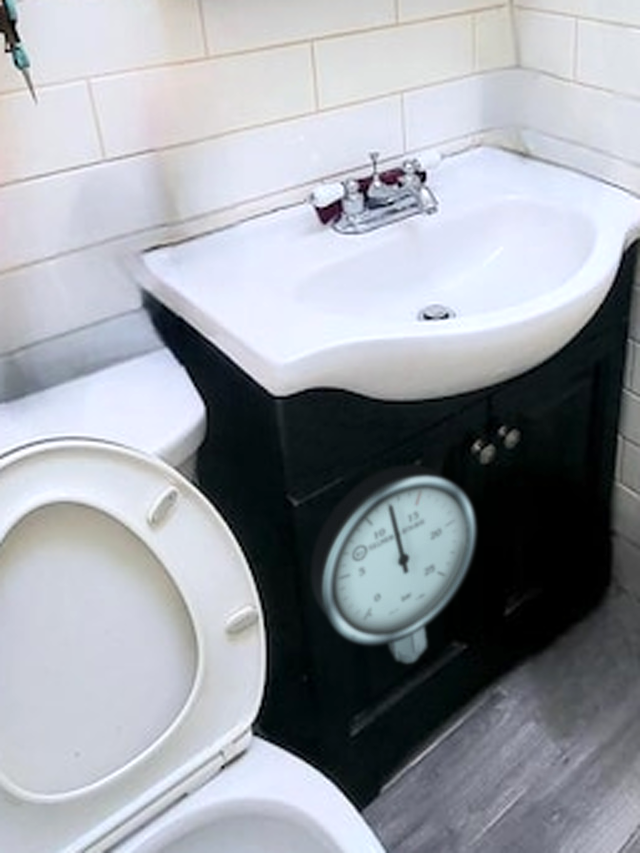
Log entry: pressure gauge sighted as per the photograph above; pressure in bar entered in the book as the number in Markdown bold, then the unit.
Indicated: **12** bar
